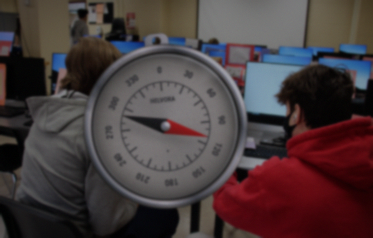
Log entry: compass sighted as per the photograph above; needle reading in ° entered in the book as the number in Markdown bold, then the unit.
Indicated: **110** °
